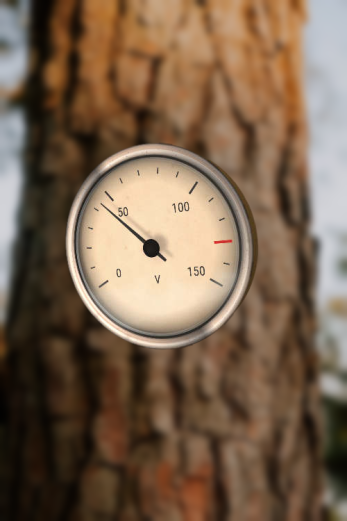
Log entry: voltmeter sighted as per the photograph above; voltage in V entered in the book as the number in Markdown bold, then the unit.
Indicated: **45** V
